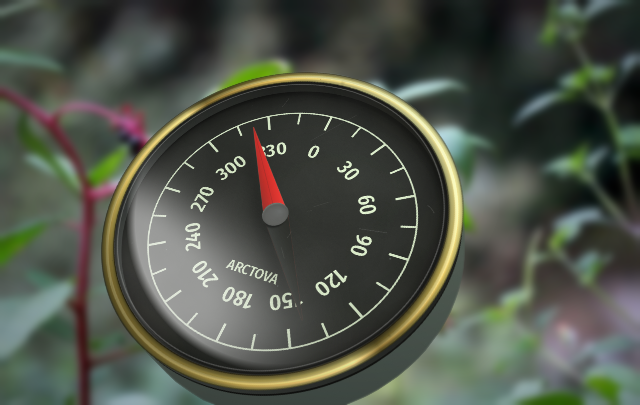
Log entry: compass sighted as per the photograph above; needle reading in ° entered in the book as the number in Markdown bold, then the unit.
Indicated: **322.5** °
